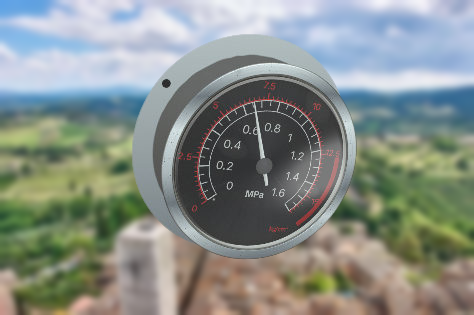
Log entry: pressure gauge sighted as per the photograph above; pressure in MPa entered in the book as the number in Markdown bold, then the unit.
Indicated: **0.65** MPa
